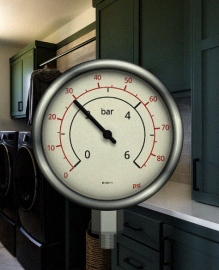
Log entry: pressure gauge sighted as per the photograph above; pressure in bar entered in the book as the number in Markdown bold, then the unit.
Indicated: **2** bar
